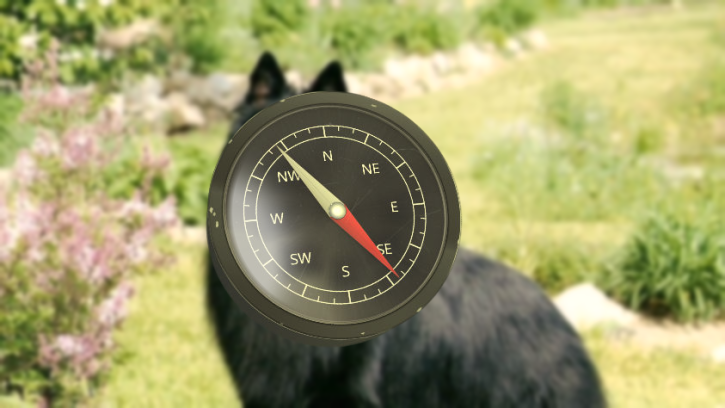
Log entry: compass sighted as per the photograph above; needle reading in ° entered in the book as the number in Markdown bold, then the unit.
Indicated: **145** °
